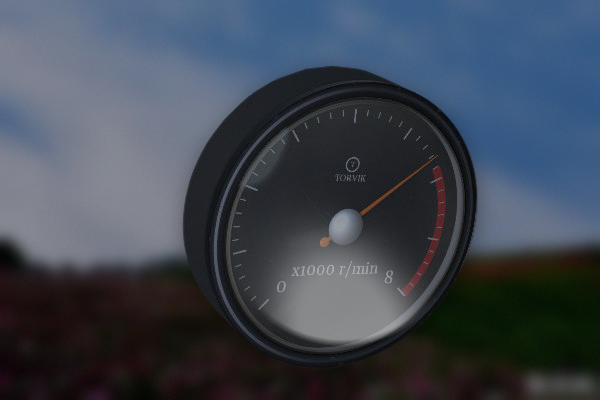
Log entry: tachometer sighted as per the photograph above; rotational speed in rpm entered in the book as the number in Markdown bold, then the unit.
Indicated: **5600** rpm
